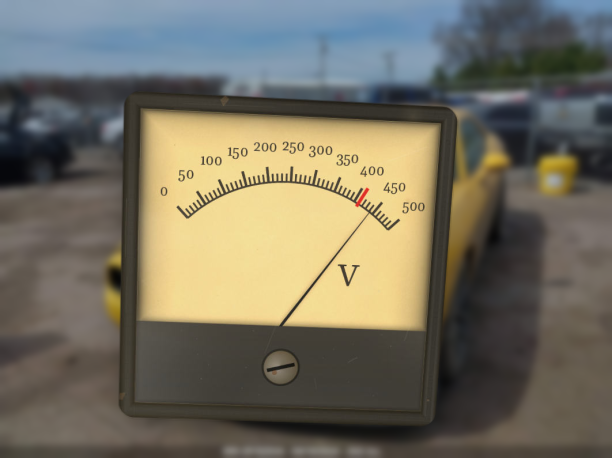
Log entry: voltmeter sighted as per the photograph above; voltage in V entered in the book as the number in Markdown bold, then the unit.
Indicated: **440** V
